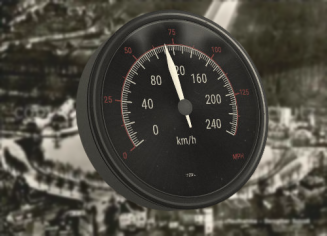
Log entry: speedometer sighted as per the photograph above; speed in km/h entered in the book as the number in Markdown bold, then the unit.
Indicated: **110** km/h
